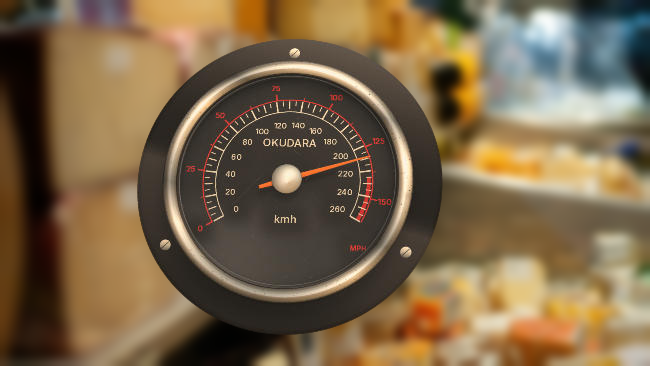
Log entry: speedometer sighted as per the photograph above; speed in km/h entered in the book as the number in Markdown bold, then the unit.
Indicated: **210** km/h
